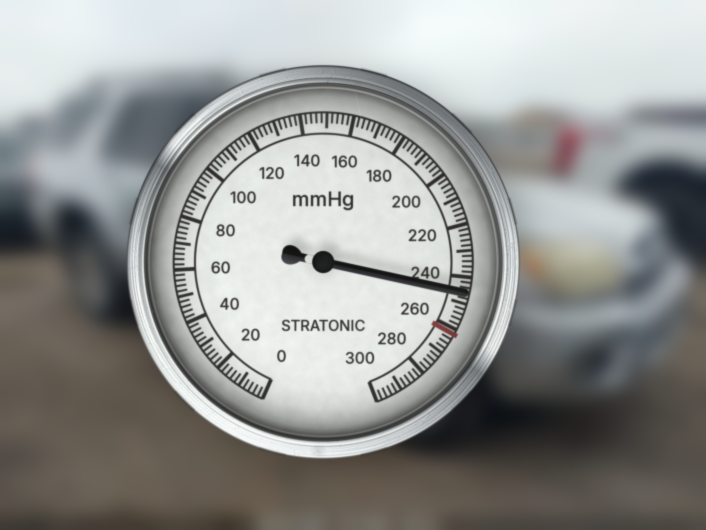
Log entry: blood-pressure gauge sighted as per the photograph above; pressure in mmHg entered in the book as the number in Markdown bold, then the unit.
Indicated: **246** mmHg
